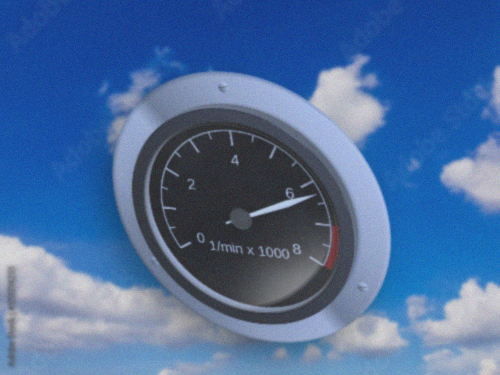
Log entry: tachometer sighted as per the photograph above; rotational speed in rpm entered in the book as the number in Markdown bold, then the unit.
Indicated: **6250** rpm
